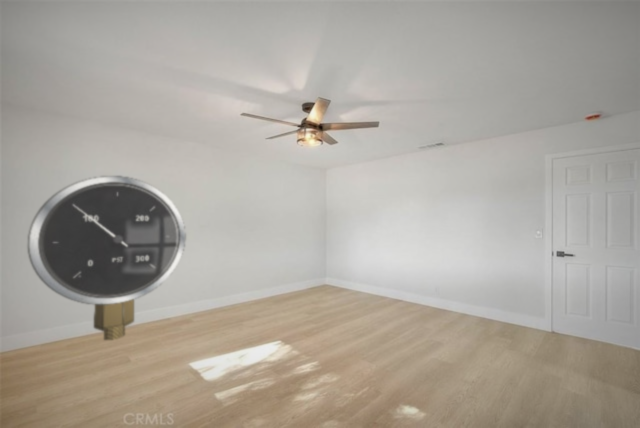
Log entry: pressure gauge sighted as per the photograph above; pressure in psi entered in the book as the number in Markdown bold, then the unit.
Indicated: **100** psi
